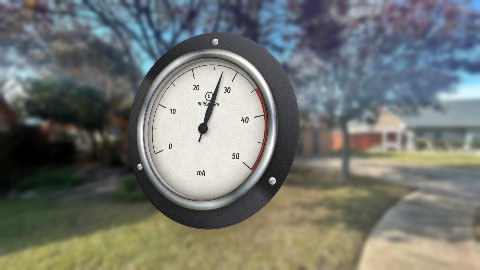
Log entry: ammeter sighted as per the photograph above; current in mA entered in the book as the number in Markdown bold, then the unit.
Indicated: **27.5** mA
